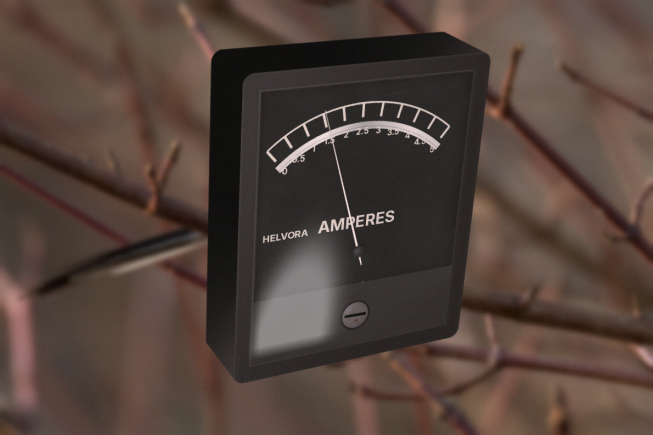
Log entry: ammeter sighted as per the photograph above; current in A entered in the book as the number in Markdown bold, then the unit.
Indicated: **1.5** A
